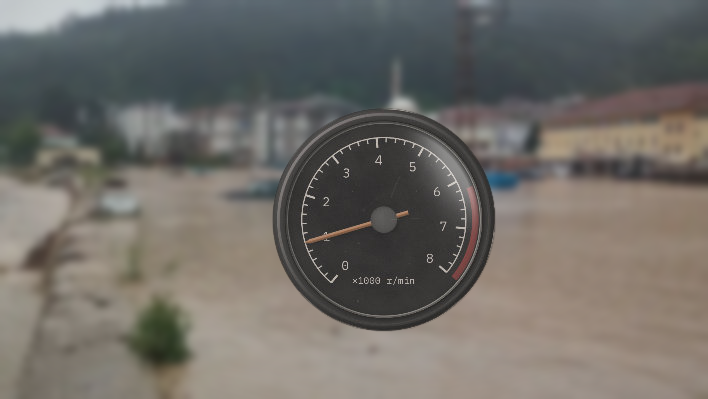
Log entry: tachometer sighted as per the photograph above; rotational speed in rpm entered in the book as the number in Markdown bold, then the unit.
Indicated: **1000** rpm
